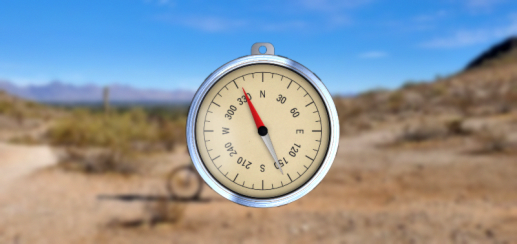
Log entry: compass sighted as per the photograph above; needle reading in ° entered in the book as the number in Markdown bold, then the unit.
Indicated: **335** °
